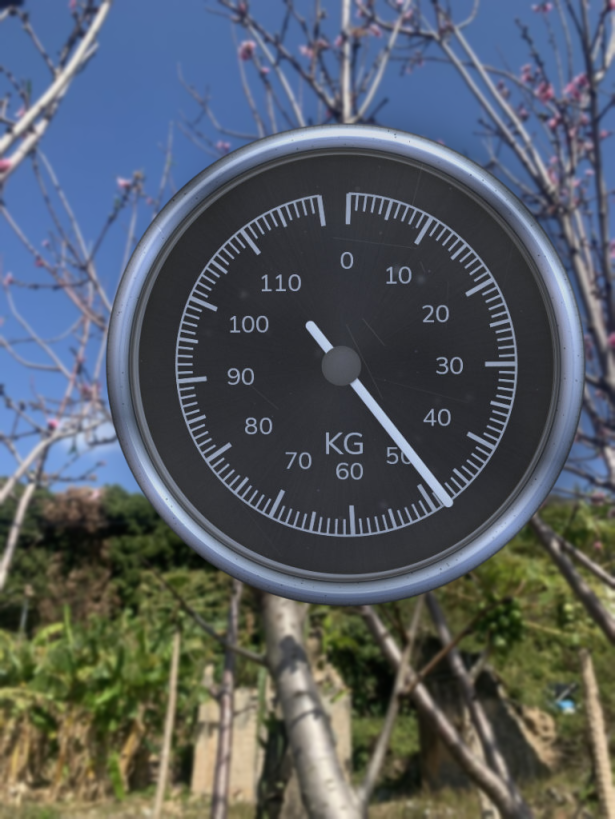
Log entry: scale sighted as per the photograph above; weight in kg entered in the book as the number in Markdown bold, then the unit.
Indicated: **48** kg
